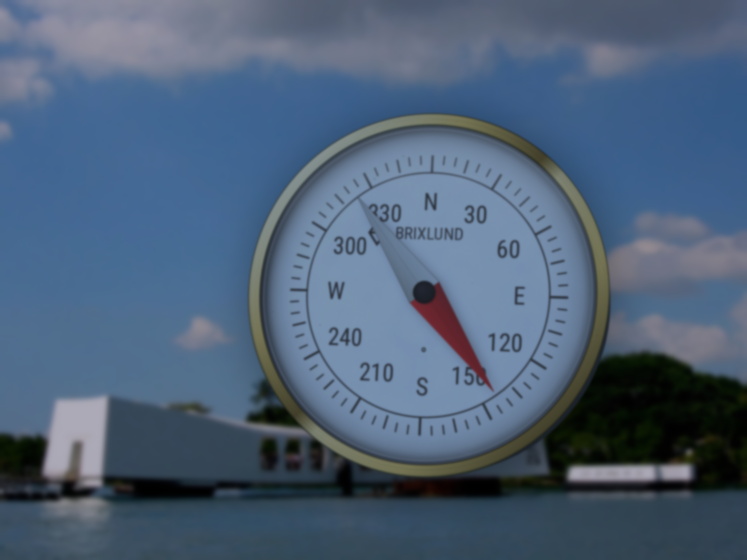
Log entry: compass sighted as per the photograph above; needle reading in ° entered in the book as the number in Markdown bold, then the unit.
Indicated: **142.5** °
